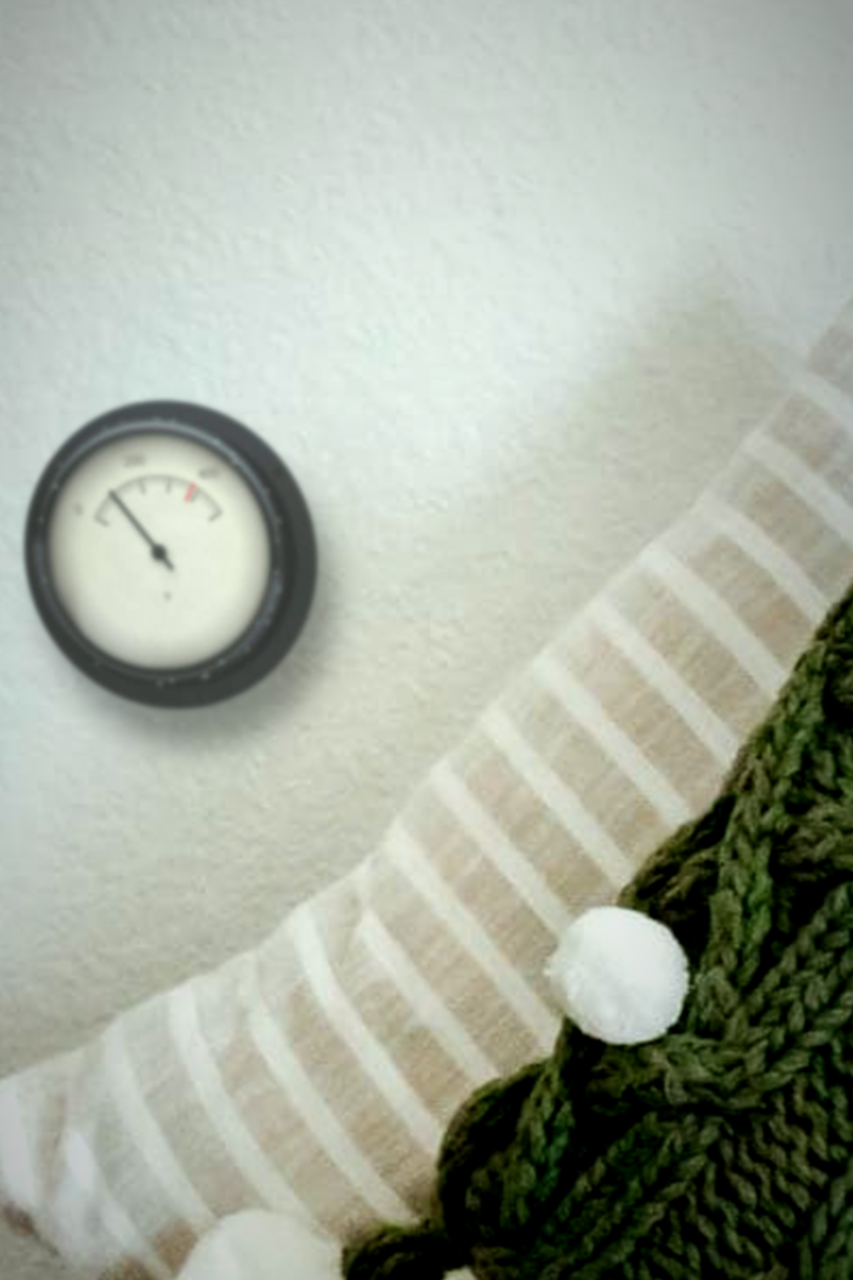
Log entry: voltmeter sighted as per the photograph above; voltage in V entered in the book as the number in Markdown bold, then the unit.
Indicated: **100** V
